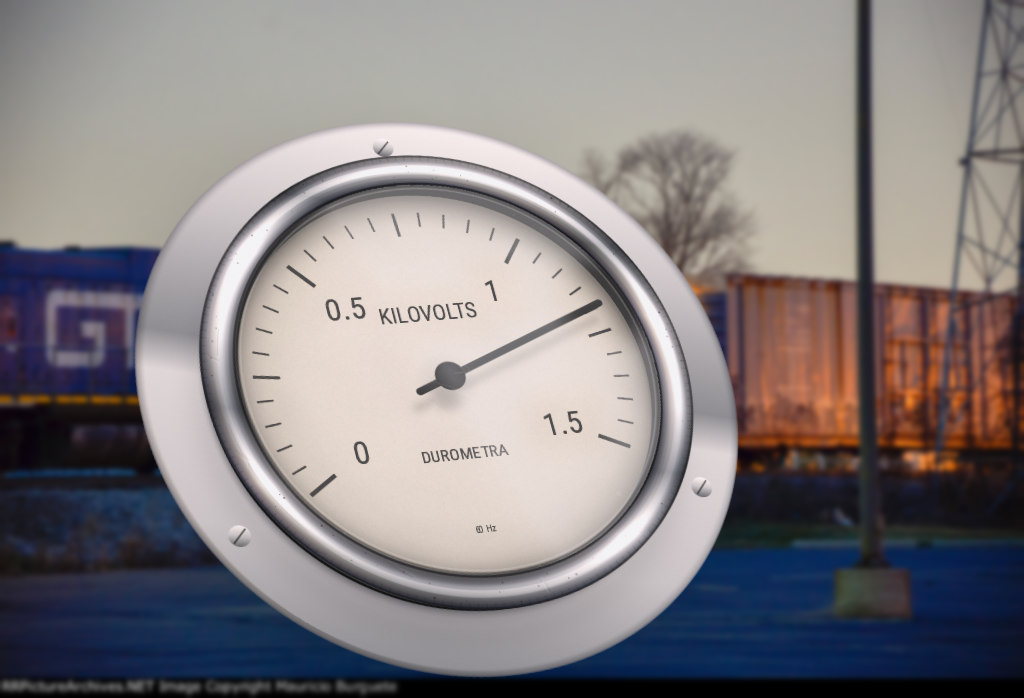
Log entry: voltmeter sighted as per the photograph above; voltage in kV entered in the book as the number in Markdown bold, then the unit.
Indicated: **1.2** kV
